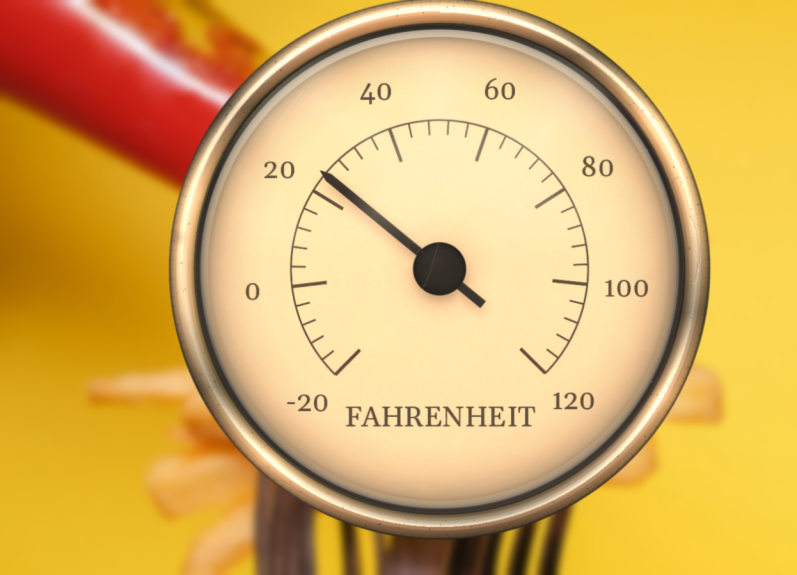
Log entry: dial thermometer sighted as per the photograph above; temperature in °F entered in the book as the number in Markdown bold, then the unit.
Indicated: **24** °F
